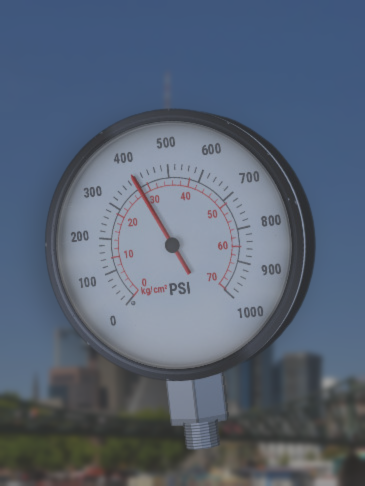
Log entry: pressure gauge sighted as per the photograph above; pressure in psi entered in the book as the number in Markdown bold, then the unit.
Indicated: **400** psi
